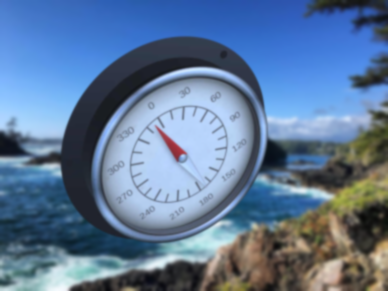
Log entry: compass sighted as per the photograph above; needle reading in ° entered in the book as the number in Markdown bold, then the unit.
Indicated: **352.5** °
